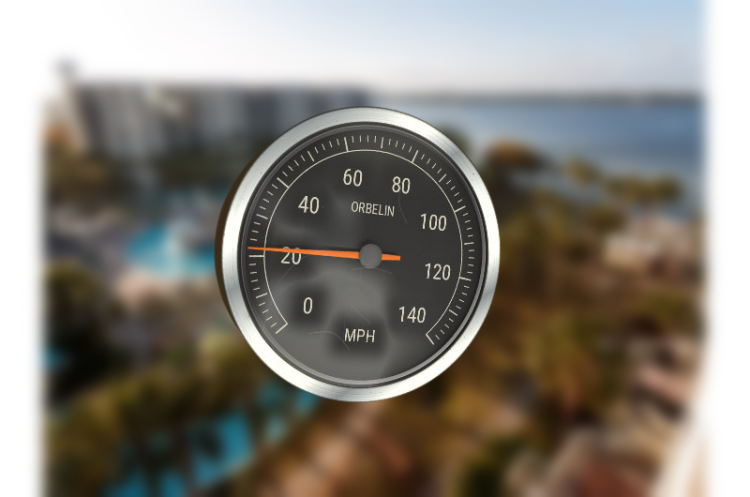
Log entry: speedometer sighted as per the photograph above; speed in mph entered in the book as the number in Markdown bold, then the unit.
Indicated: **22** mph
